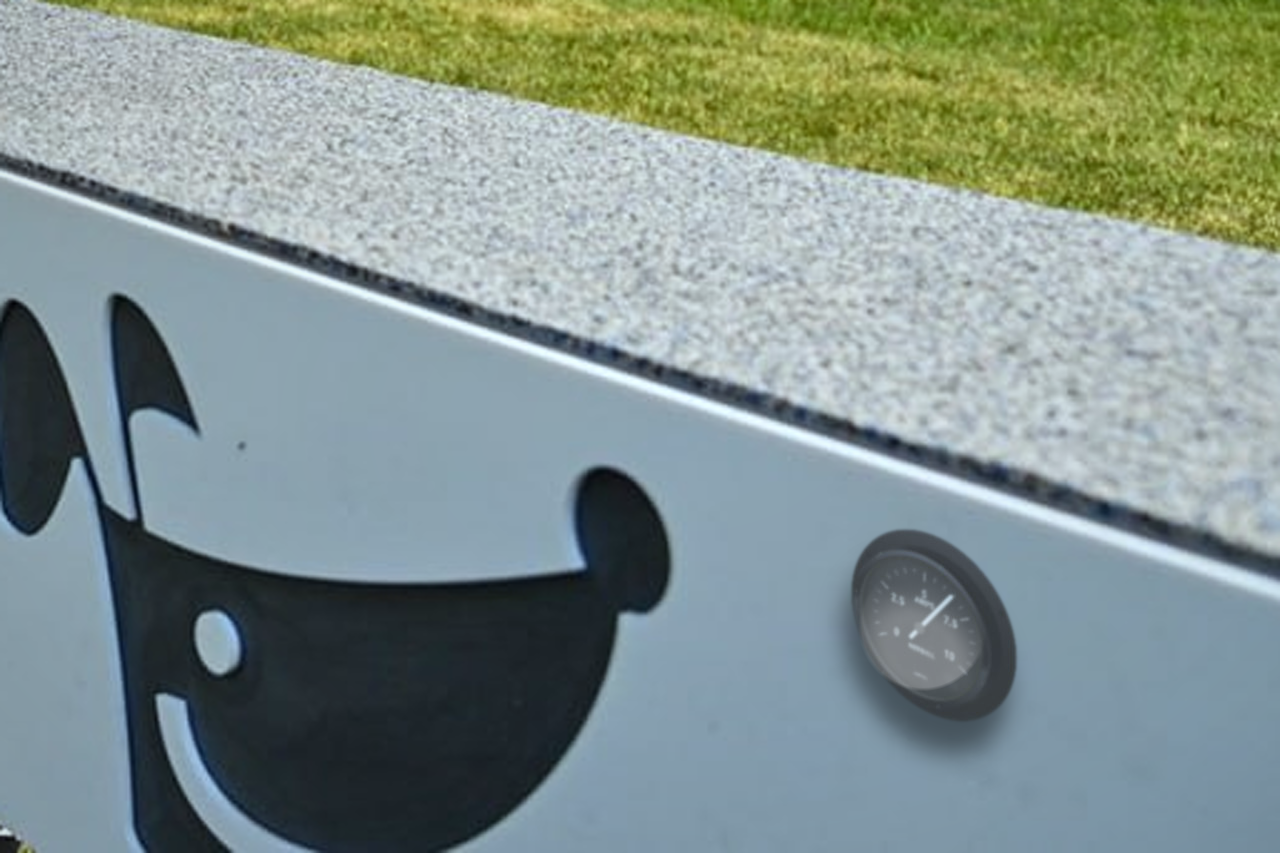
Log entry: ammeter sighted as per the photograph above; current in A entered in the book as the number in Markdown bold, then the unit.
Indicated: **6.5** A
